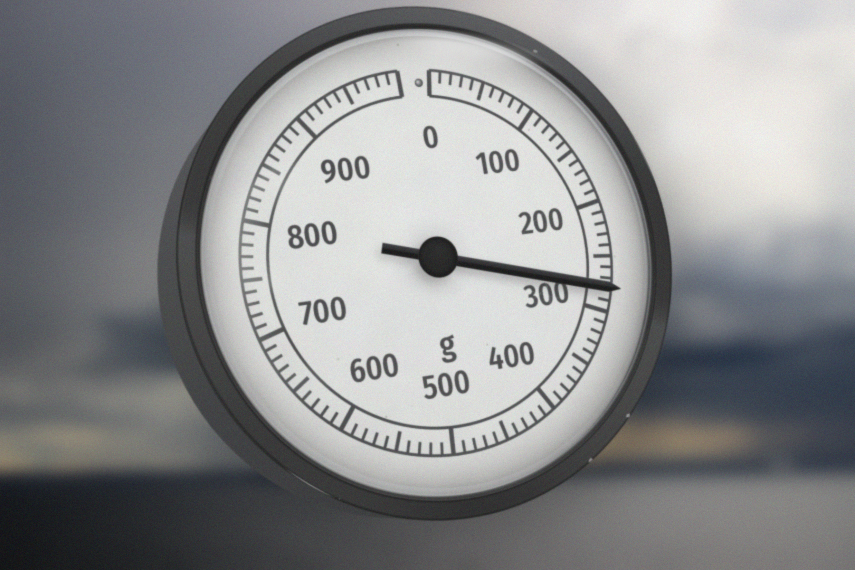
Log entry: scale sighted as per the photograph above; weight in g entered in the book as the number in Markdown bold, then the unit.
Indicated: **280** g
